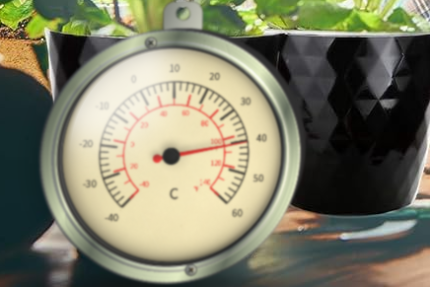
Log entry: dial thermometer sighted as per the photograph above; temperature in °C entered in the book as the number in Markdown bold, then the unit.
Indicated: **40** °C
